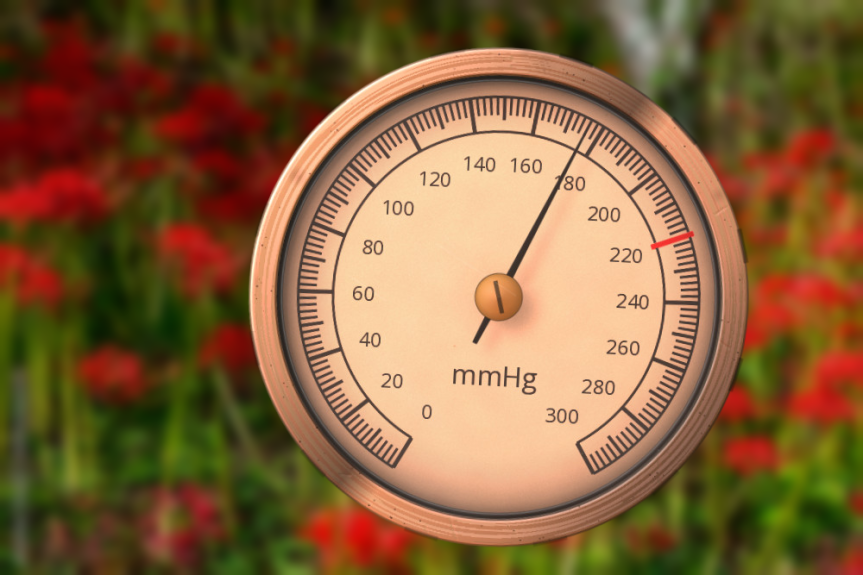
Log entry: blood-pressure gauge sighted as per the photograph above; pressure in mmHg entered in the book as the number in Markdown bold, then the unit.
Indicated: **176** mmHg
